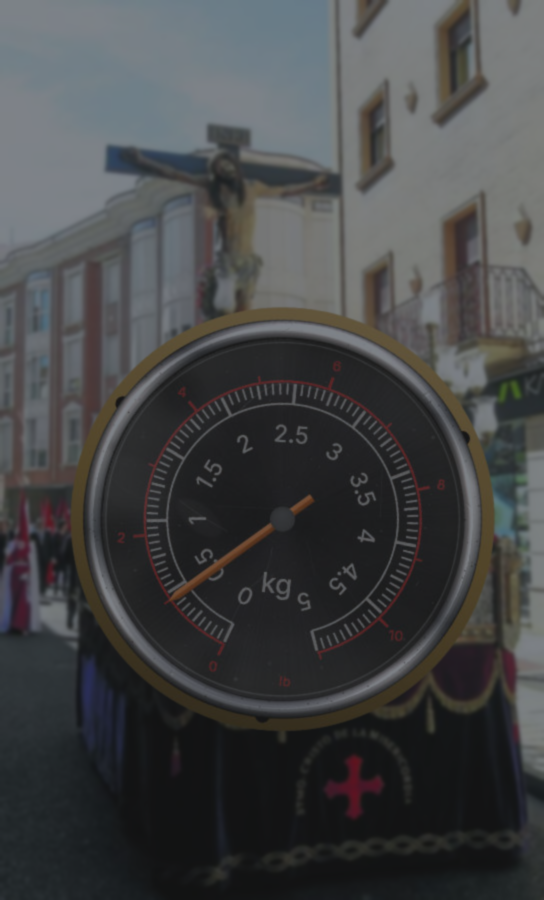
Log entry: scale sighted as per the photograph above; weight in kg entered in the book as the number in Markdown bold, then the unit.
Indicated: **0.45** kg
